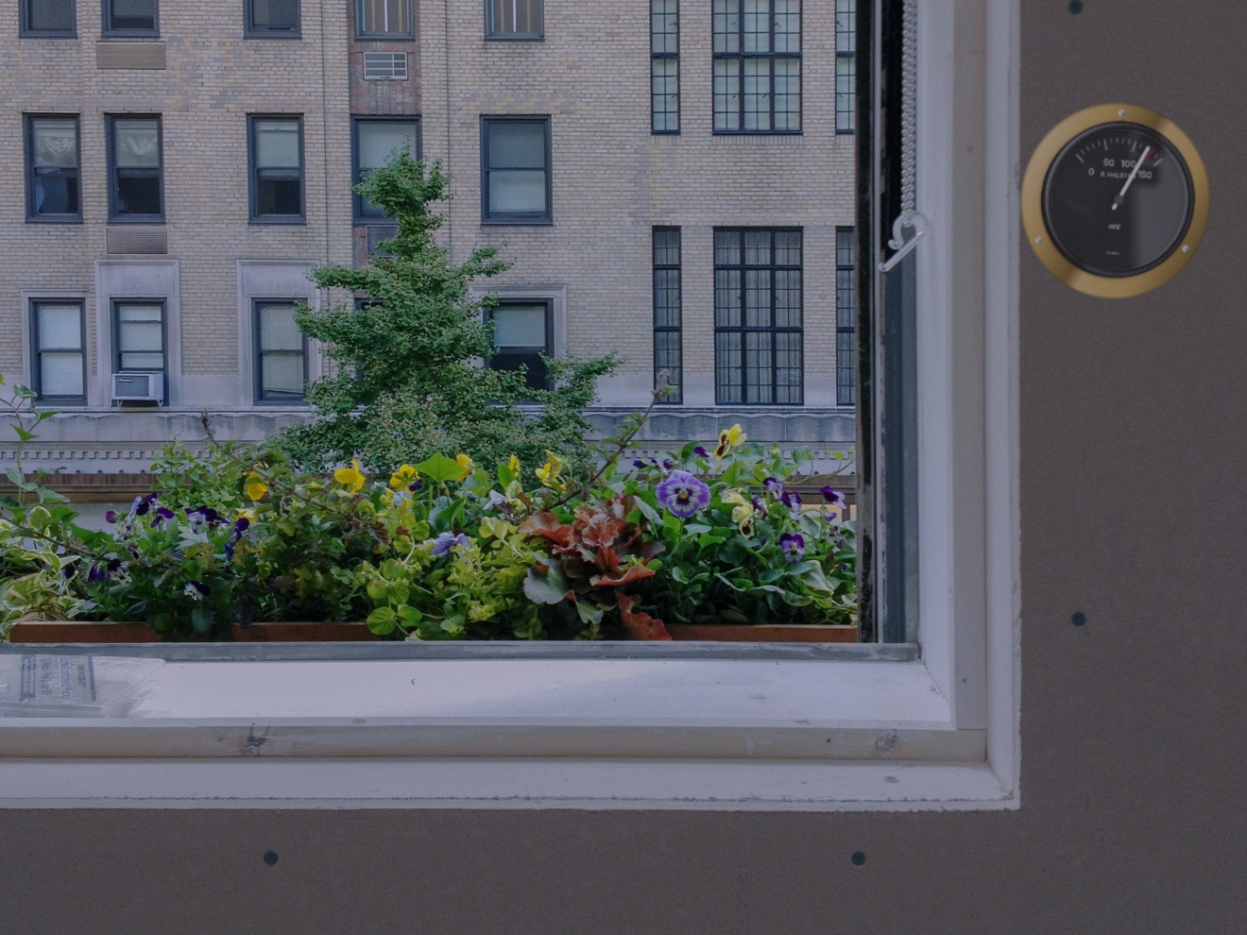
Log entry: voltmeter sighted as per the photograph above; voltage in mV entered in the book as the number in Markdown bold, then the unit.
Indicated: **120** mV
